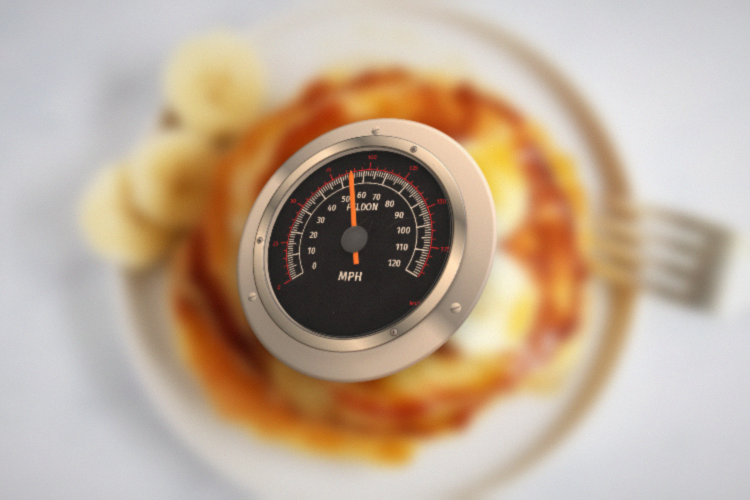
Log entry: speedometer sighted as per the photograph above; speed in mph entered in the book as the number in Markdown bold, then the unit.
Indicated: **55** mph
